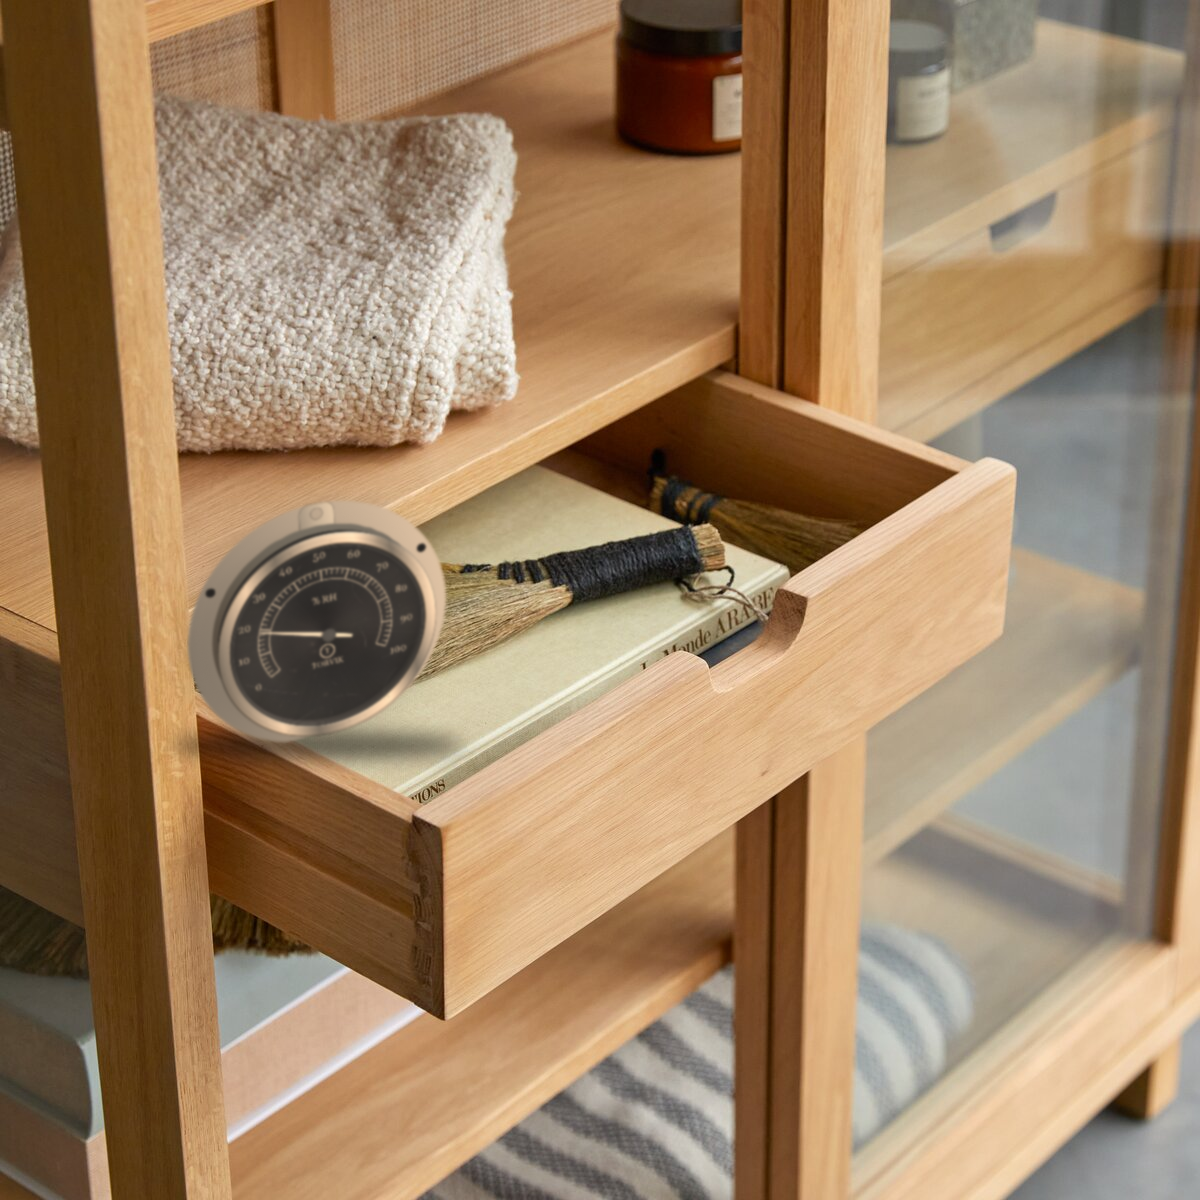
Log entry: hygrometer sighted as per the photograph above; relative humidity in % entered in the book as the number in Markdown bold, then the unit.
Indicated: **20** %
